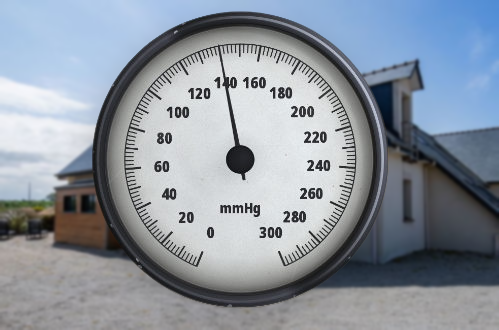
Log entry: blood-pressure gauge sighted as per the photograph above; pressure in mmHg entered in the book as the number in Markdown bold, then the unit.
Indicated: **140** mmHg
